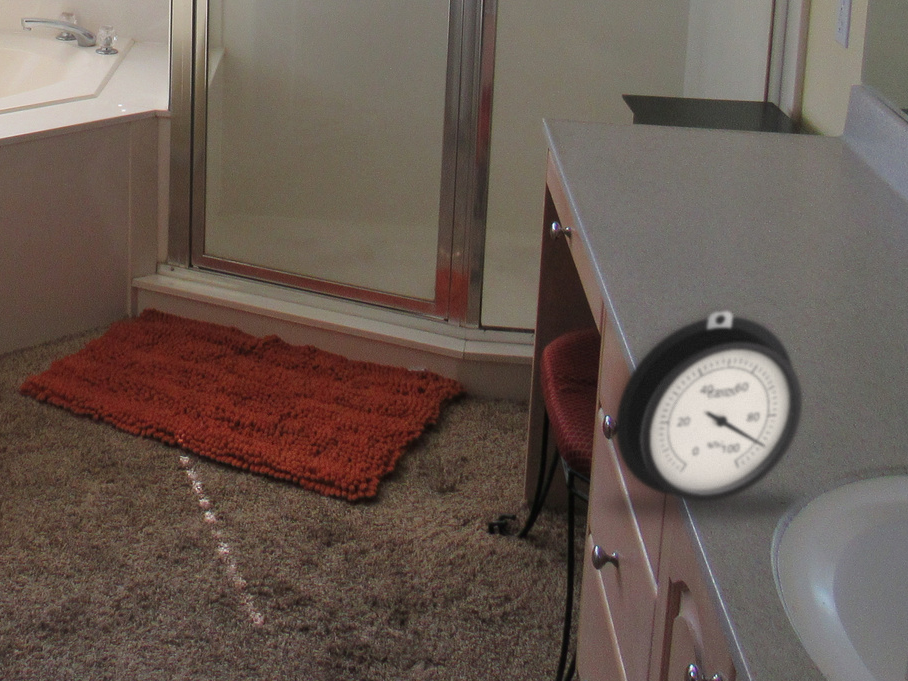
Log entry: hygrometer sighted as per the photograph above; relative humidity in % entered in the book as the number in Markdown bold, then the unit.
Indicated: **90** %
